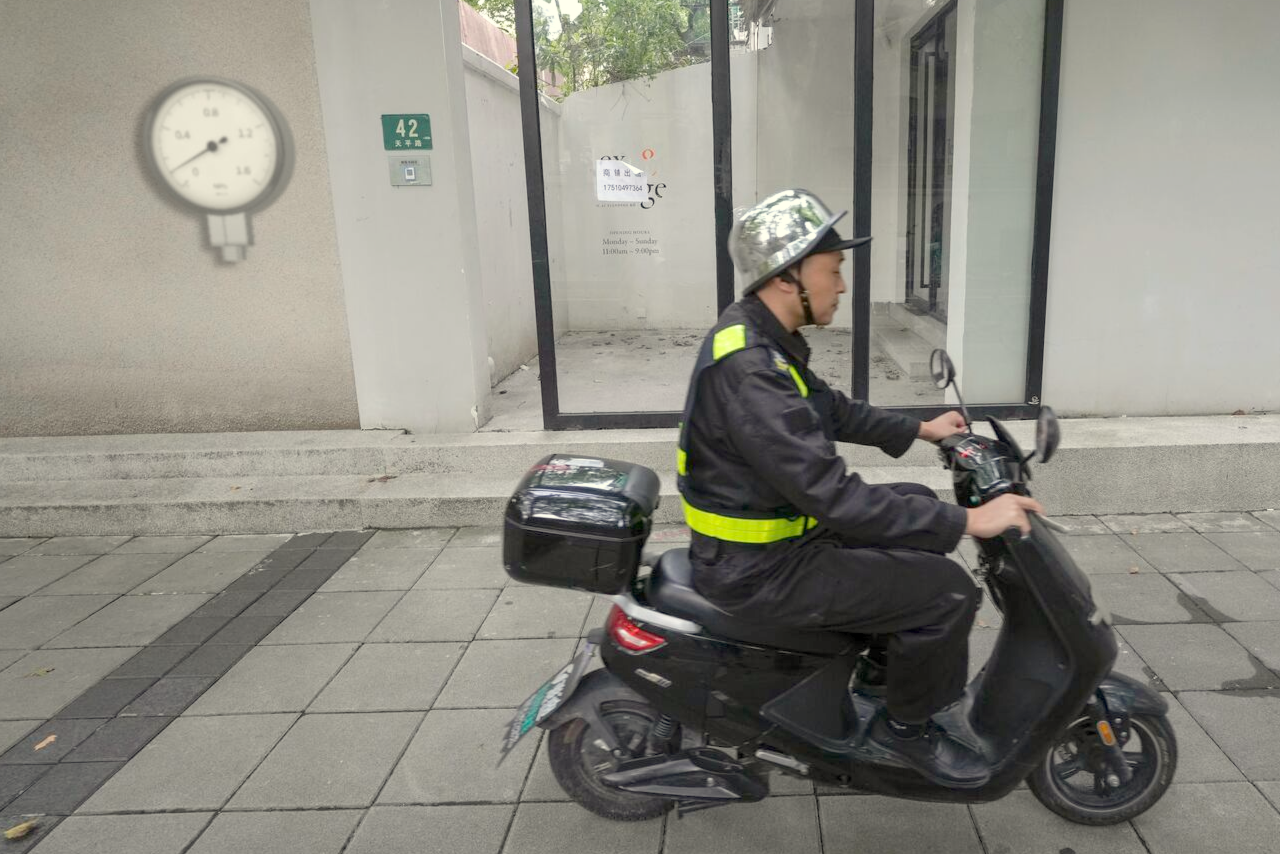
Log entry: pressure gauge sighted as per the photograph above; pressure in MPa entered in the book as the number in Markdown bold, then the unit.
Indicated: **0.1** MPa
